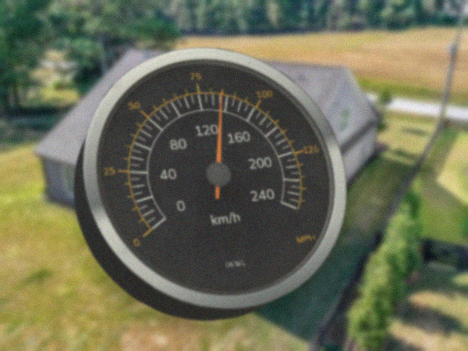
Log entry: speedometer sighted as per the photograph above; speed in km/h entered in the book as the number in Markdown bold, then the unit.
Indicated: **135** km/h
